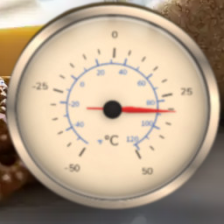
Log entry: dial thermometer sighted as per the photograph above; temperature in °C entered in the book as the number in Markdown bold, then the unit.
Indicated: **30** °C
